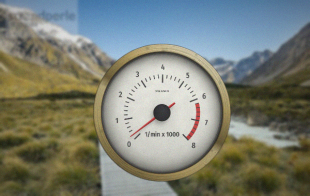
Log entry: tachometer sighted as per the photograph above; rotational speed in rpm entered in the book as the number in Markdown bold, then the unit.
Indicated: **200** rpm
